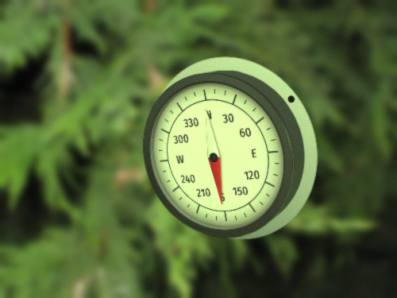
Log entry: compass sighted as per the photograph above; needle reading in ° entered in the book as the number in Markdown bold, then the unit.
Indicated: **180** °
